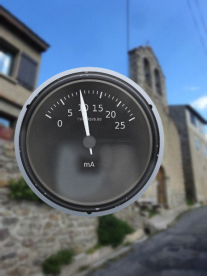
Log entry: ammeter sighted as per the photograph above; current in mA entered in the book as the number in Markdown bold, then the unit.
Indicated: **10** mA
